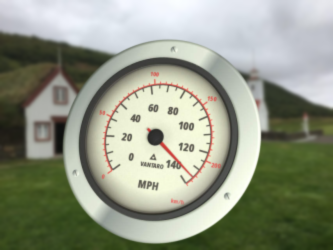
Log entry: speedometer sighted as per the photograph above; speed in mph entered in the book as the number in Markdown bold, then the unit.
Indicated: **135** mph
